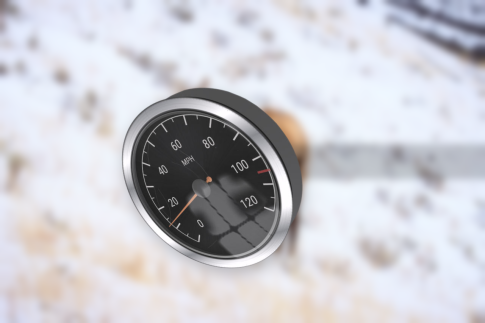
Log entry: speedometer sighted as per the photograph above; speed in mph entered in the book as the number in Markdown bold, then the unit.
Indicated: **12.5** mph
